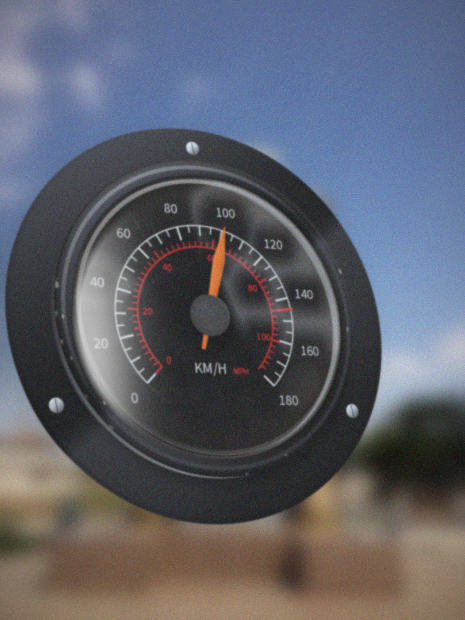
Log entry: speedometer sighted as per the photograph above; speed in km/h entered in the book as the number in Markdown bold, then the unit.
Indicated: **100** km/h
